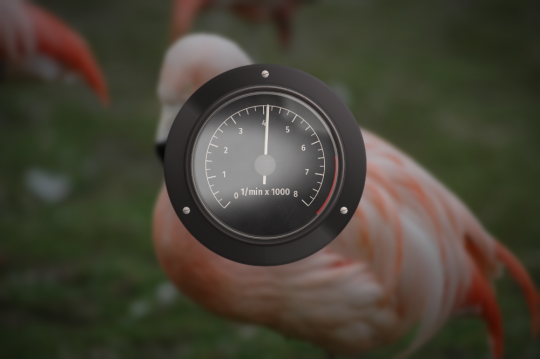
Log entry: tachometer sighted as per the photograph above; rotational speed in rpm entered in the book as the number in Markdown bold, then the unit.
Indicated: **4125** rpm
